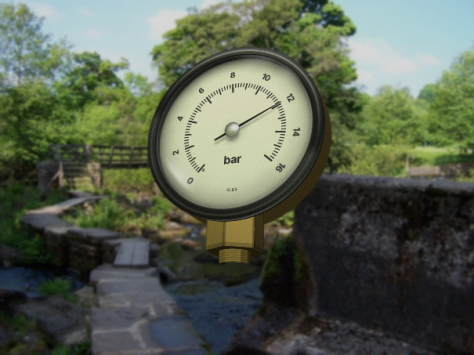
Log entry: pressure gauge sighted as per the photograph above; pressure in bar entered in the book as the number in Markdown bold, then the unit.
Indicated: **12** bar
